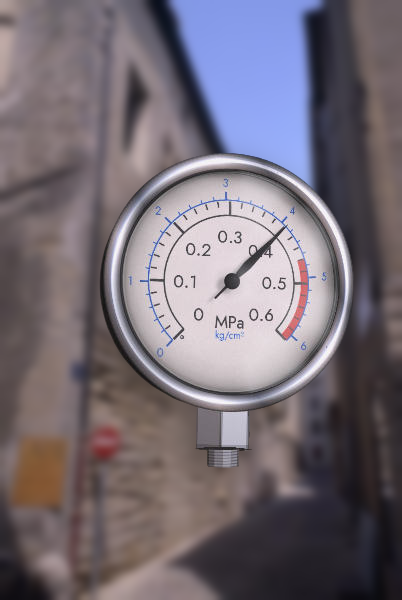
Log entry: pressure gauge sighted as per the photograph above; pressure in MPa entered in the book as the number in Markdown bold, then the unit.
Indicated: **0.4** MPa
